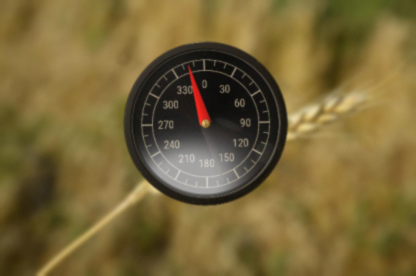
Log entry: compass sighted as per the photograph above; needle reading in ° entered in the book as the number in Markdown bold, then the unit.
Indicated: **345** °
